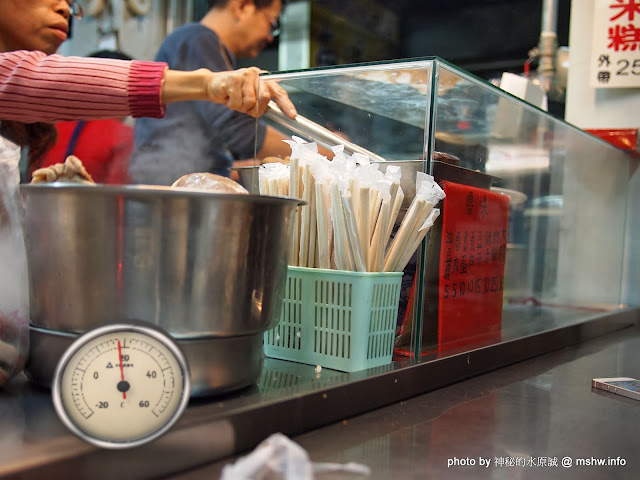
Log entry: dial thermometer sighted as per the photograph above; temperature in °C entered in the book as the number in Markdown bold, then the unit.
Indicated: **18** °C
